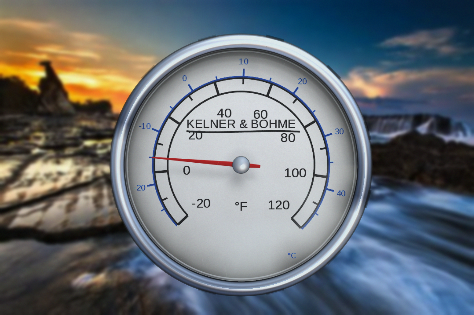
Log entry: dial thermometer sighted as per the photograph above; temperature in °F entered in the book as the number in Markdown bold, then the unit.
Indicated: **5** °F
